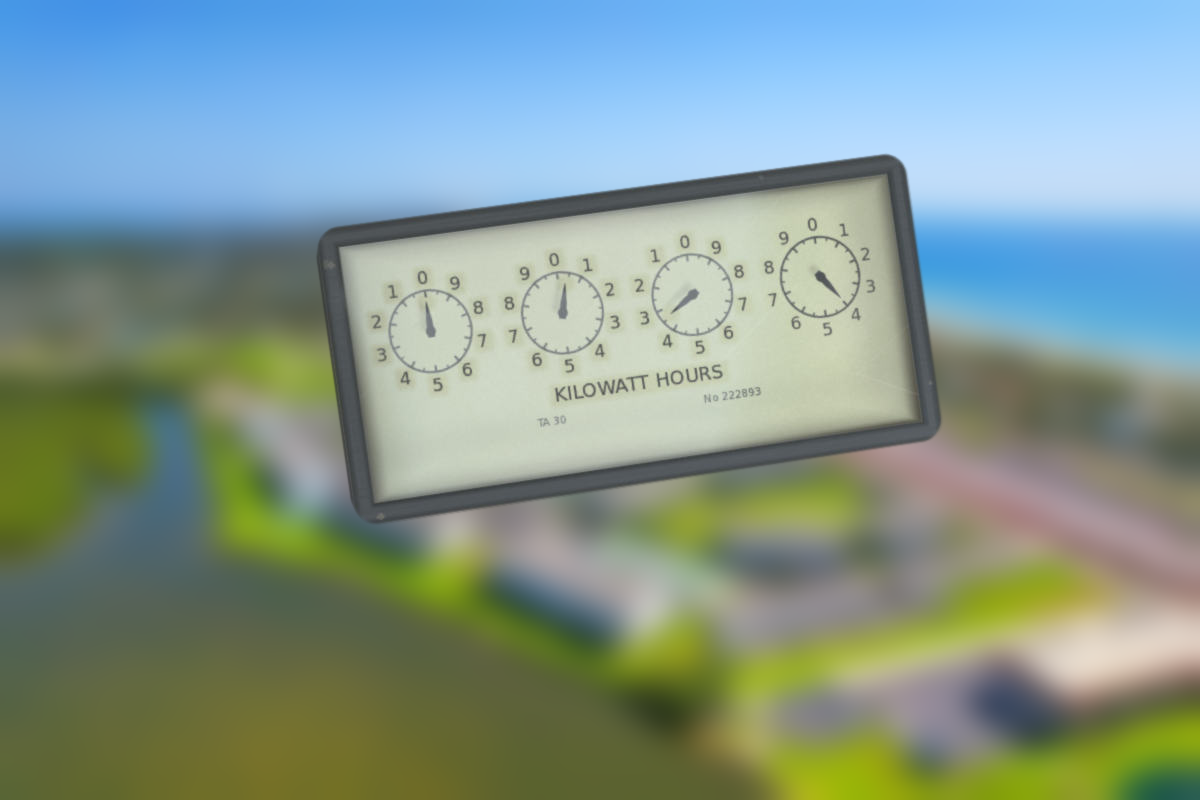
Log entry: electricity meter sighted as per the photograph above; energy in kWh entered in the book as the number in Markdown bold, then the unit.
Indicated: **34** kWh
